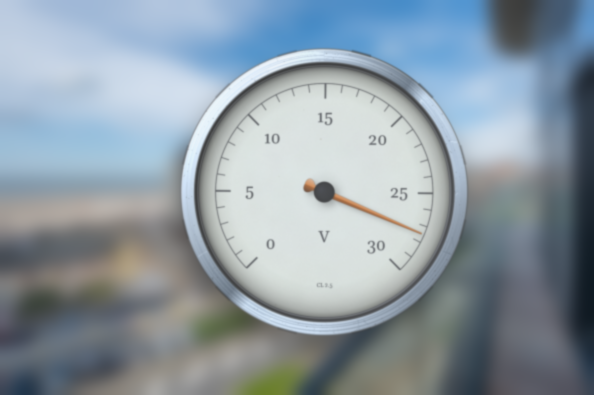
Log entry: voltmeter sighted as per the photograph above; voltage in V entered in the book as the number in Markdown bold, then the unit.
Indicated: **27.5** V
